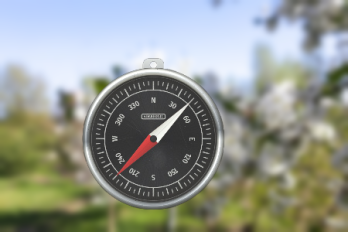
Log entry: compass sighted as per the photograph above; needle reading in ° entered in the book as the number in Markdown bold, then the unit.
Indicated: **225** °
